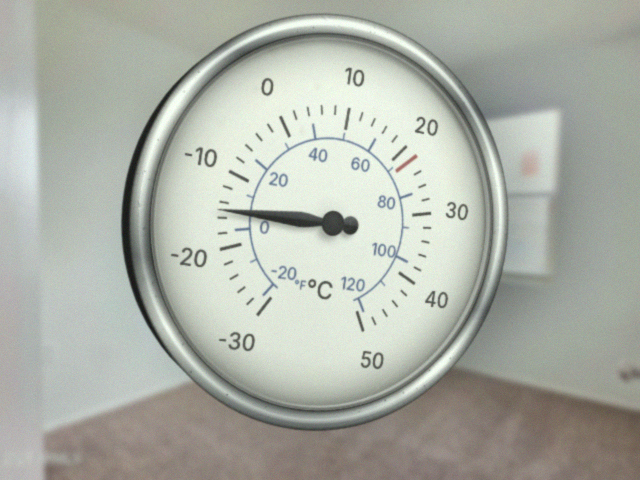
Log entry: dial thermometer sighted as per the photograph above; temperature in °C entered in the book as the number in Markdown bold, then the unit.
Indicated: **-15** °C
